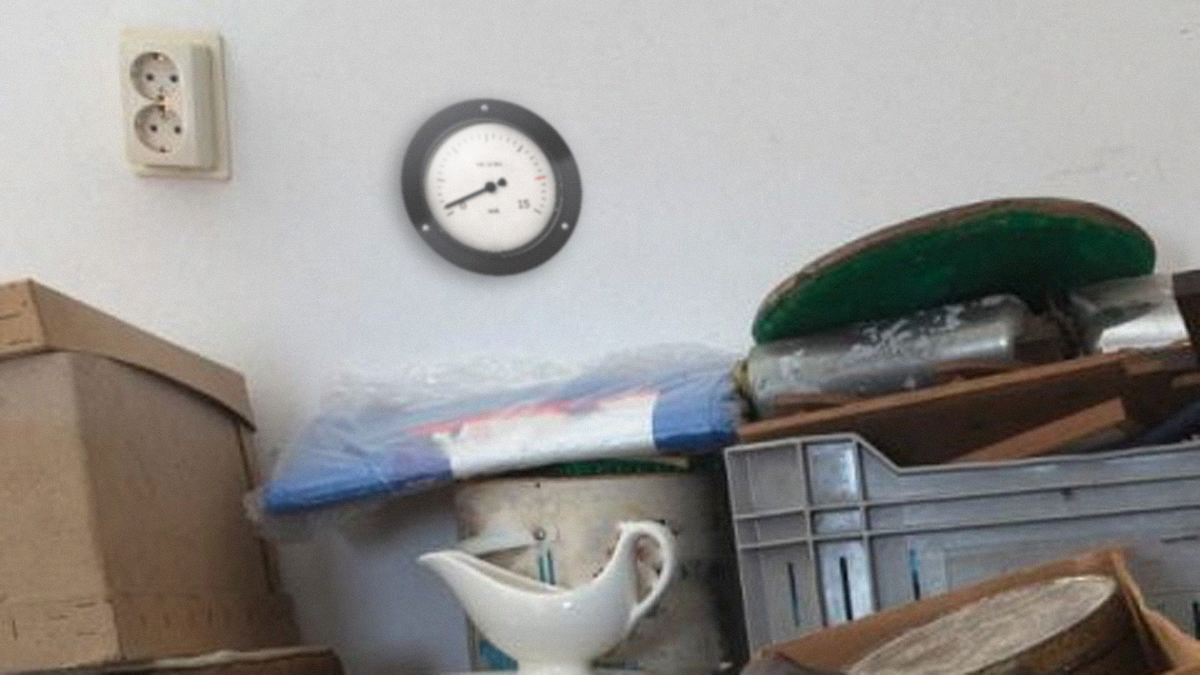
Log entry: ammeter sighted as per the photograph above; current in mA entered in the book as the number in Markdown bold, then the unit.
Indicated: **0.5** mA
